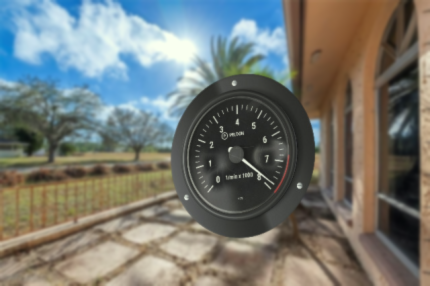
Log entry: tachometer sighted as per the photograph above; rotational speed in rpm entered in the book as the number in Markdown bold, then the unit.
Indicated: **7800** rpm
